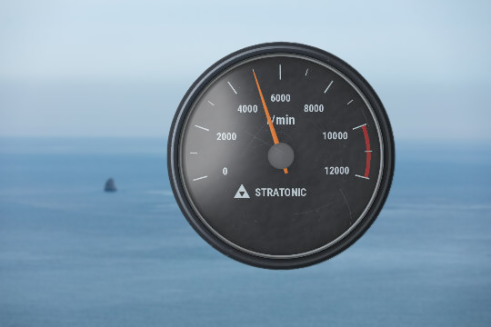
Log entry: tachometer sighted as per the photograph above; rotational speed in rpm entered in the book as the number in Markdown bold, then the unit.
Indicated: **5000** rpm
